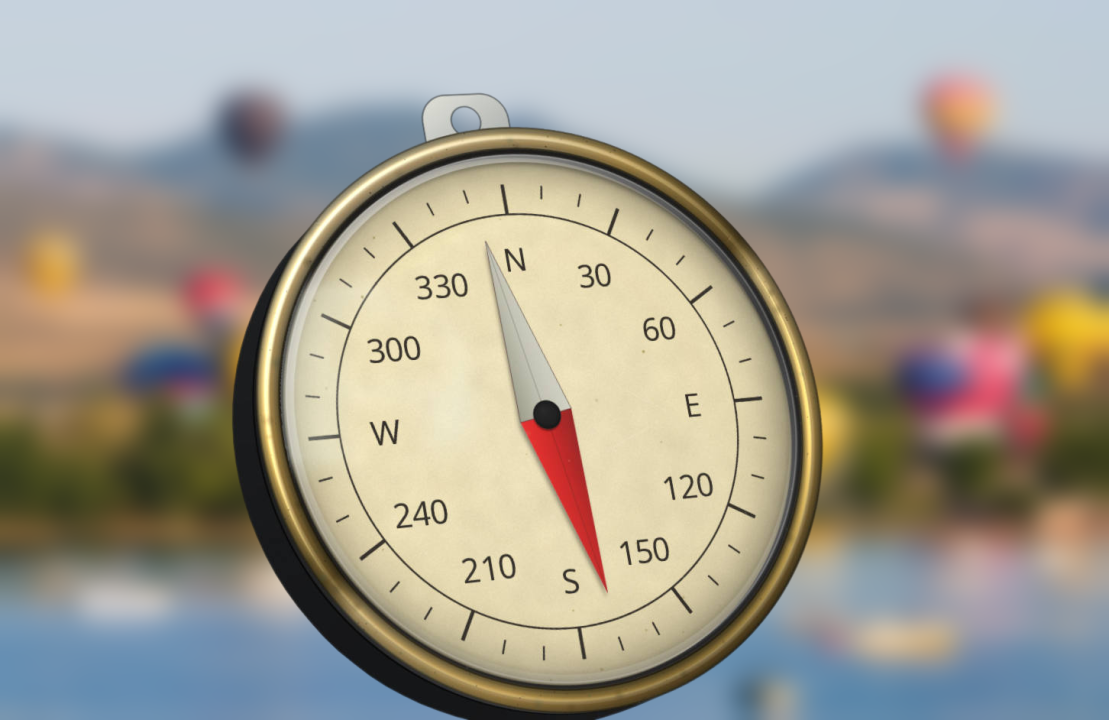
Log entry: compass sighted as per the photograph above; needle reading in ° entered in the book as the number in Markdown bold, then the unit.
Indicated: **170** °
